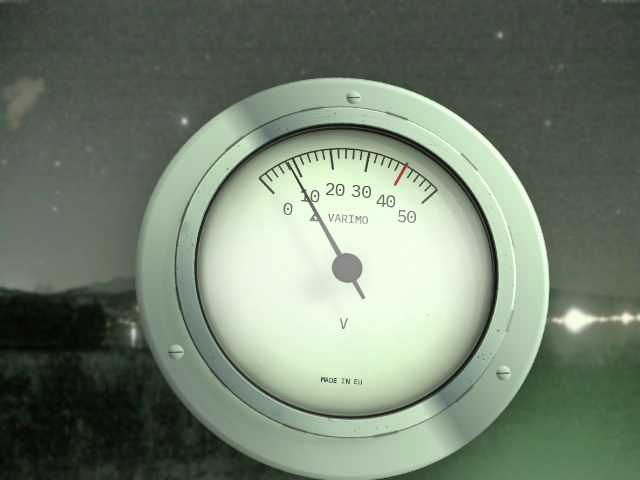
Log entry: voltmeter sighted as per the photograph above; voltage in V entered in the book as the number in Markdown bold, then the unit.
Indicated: **8** V
